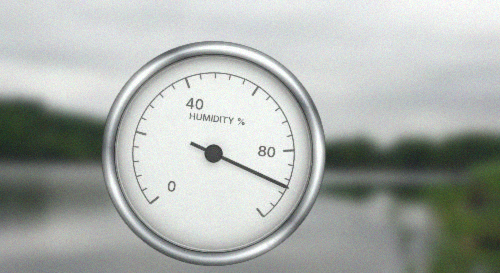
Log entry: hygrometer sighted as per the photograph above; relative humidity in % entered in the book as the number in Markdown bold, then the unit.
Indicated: **90** %
